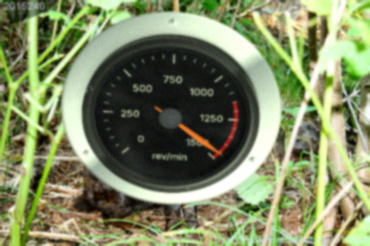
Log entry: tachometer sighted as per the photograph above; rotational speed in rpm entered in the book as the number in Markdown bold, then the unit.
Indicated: **1450** rpm
